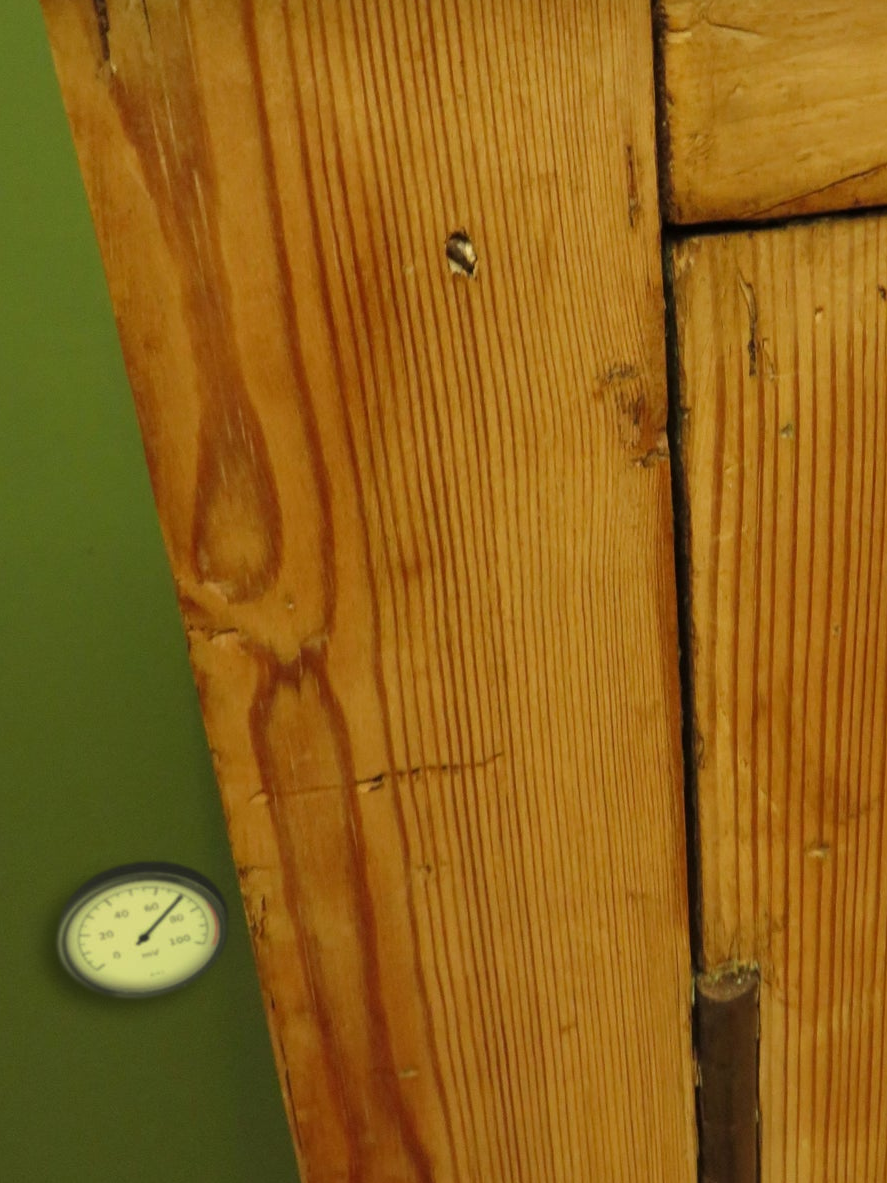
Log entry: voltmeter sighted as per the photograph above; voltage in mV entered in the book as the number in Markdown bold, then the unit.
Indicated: **70** mV
